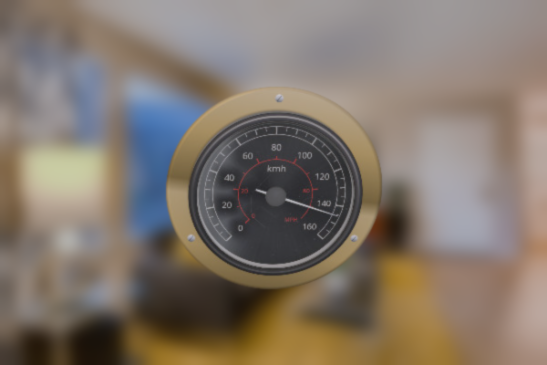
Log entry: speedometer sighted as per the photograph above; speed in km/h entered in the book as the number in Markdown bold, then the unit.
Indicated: **145** km/h
